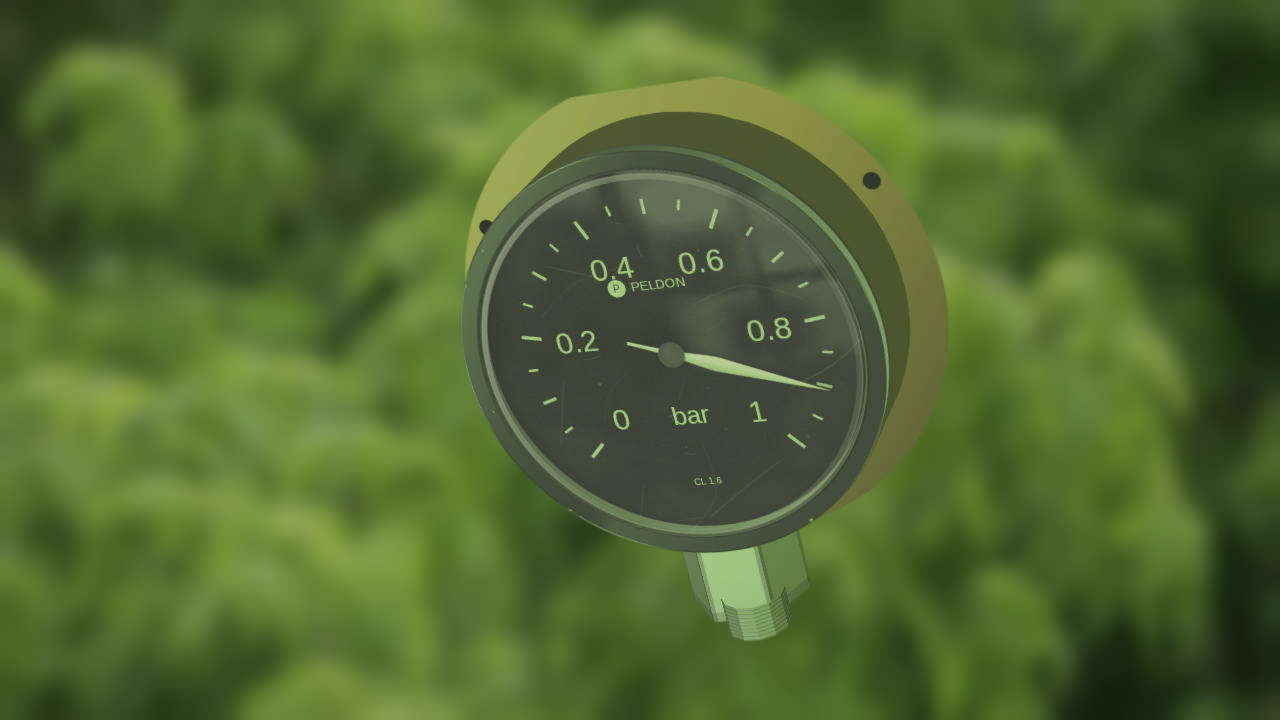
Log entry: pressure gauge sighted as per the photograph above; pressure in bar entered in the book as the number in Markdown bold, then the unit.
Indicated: **0.9** bar
